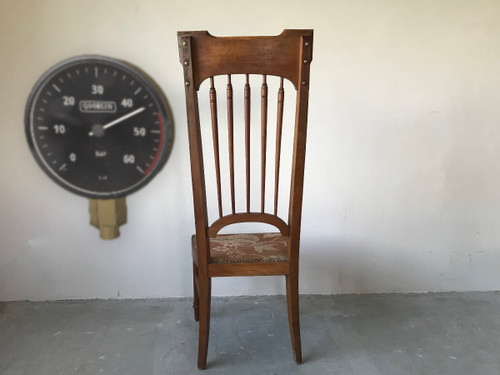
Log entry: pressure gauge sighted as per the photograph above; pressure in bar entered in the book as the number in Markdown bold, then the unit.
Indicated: **44** bar
